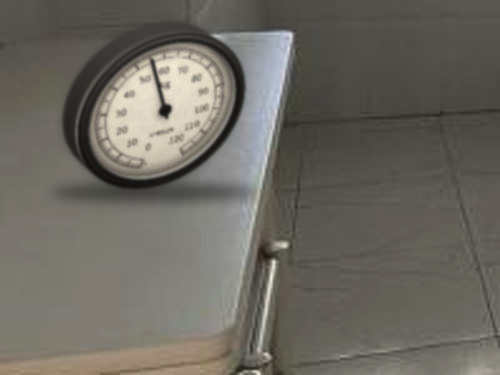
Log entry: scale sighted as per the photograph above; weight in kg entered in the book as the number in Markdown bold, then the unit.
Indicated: **55** kg
